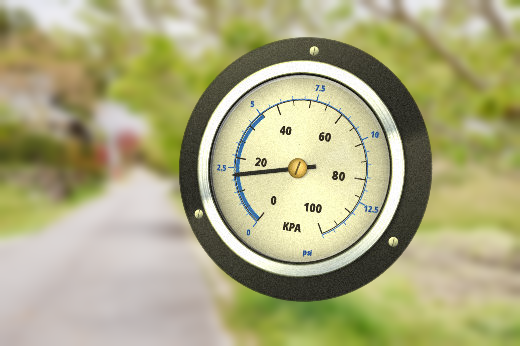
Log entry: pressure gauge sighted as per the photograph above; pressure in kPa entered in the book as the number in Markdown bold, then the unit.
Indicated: **15** kPa
